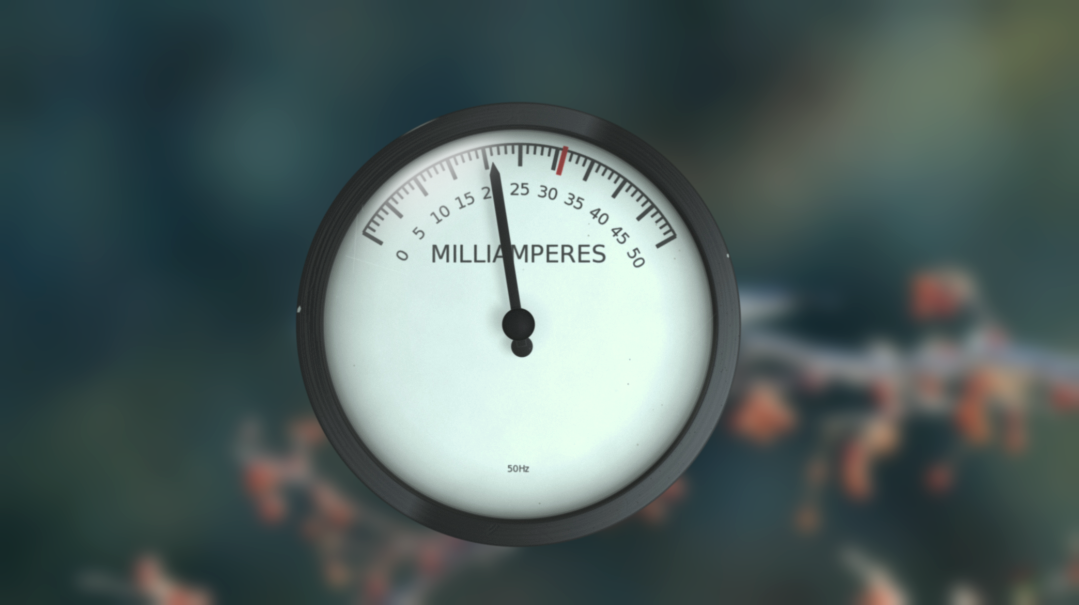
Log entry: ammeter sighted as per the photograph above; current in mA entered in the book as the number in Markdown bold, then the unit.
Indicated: **21** mA
